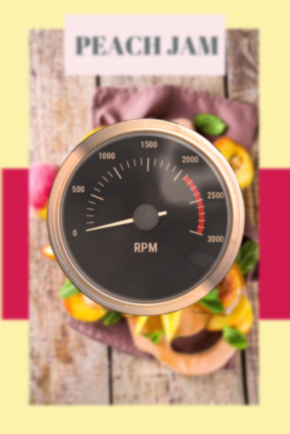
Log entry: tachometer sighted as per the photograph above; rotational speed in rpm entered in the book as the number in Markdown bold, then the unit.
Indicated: **0** rpm
